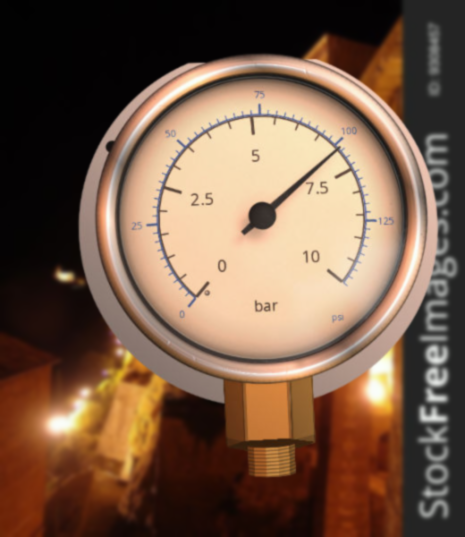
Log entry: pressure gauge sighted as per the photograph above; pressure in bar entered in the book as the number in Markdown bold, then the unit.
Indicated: **7** bar
